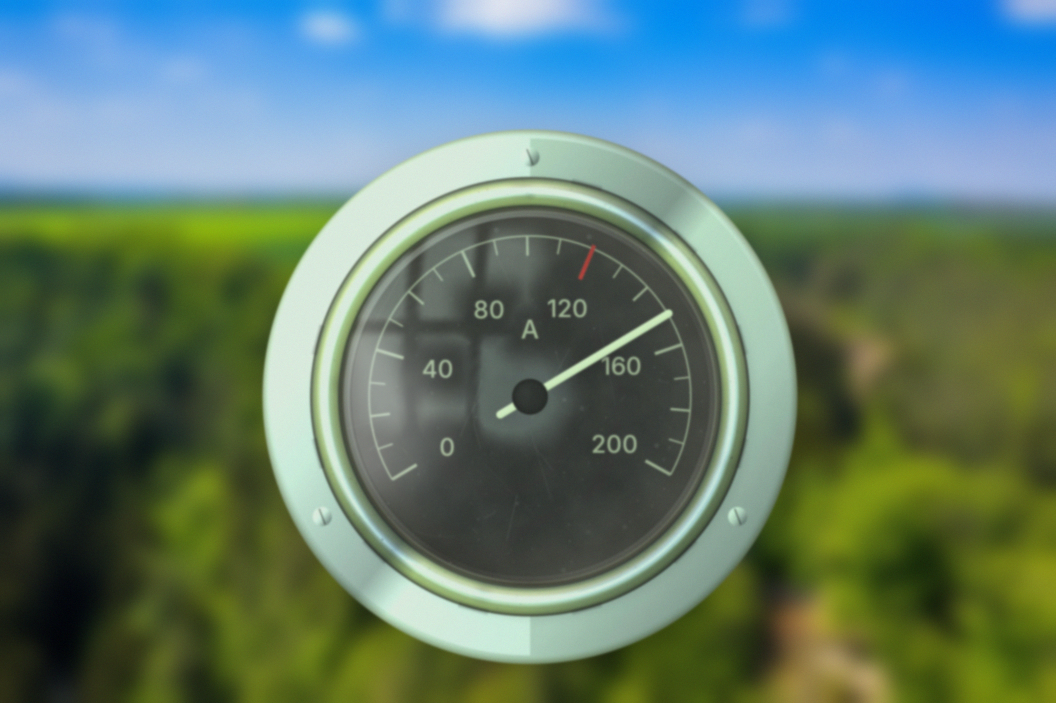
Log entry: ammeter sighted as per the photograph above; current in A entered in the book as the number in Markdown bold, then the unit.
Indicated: **150** A
